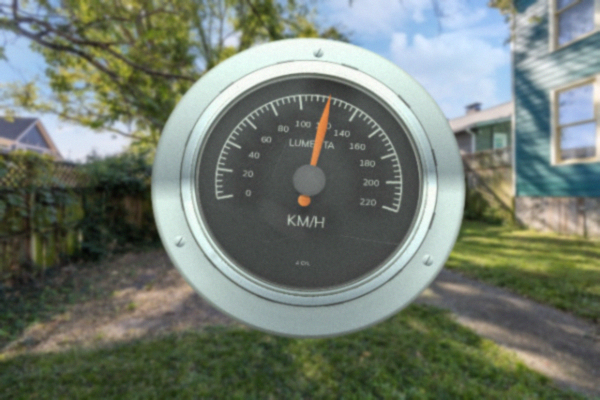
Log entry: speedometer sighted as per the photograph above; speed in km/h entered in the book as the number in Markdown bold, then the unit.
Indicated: **120** km/h
